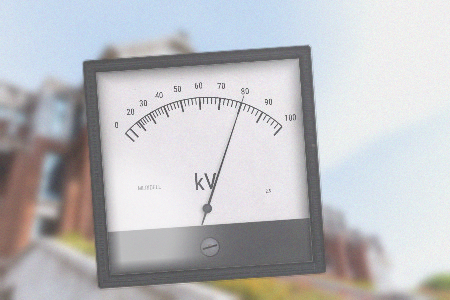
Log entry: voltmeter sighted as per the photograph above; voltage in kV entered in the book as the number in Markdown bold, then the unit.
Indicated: **80** kV
